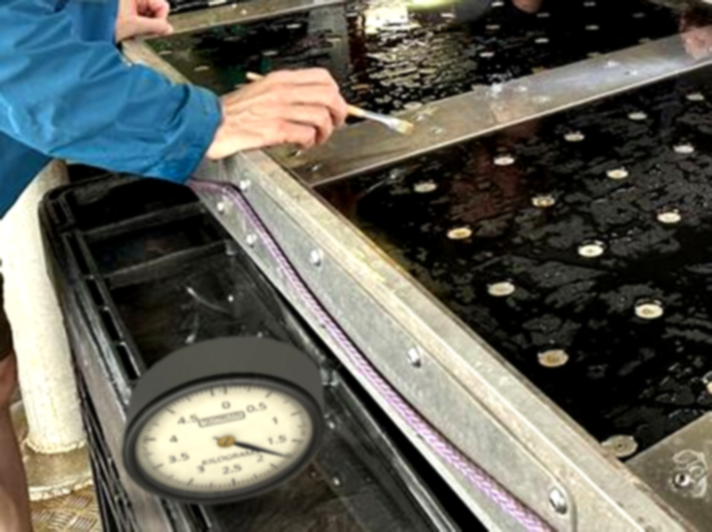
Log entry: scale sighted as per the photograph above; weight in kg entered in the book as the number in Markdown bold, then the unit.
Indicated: **1.75** kg
